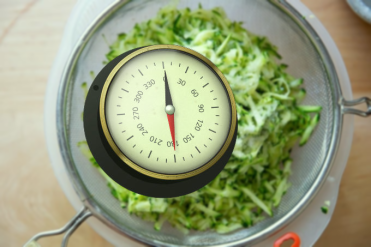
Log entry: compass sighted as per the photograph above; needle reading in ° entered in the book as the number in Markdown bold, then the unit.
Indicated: **180** °
